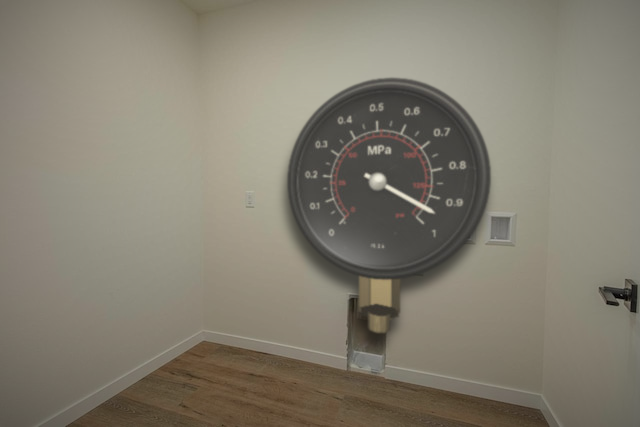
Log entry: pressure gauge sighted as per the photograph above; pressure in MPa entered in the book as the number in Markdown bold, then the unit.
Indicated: **0.95** MPa
